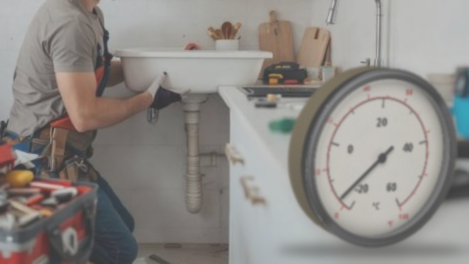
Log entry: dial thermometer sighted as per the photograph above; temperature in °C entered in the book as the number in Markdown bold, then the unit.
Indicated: **-15** °C
